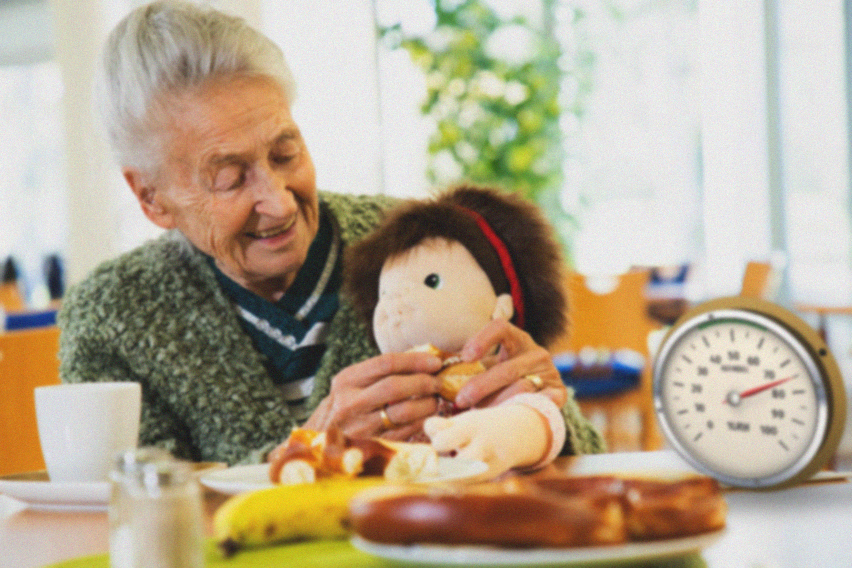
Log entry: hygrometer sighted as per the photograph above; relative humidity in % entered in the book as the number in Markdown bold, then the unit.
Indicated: **75** %
